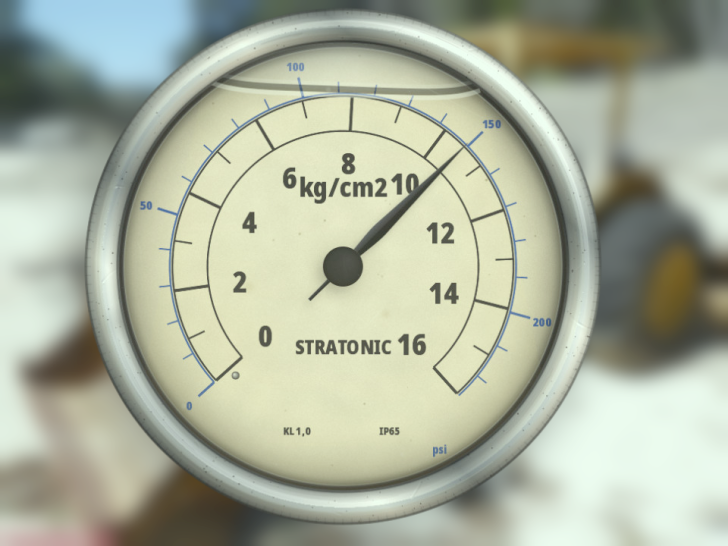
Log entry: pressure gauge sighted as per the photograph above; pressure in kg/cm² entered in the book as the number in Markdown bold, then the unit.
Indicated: **10.5** kg/cm²
